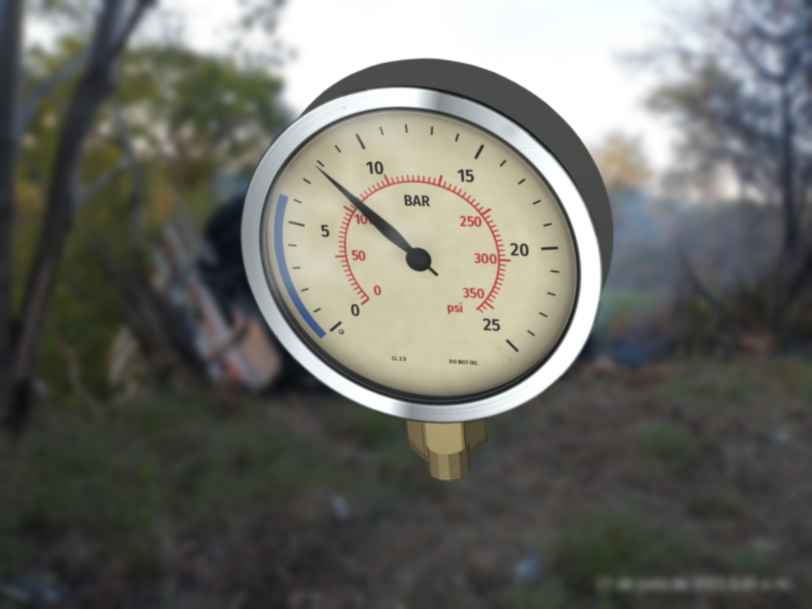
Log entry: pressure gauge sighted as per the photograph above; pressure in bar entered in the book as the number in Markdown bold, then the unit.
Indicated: **8** bar
